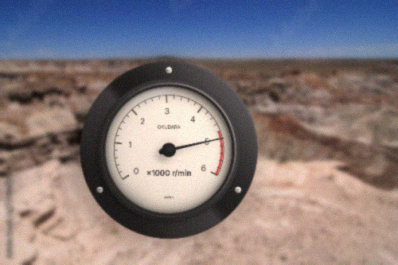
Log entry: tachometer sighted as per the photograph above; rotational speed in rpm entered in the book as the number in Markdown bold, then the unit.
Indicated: **5000** rpm
